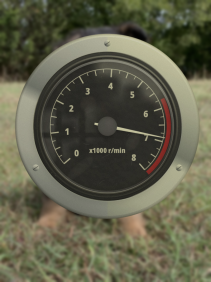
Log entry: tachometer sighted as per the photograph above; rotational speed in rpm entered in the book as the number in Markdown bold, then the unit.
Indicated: **6875** rpm
